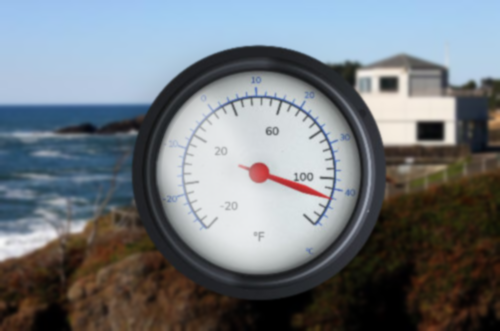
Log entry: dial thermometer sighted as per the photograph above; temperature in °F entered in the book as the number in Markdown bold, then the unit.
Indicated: **108** °F
